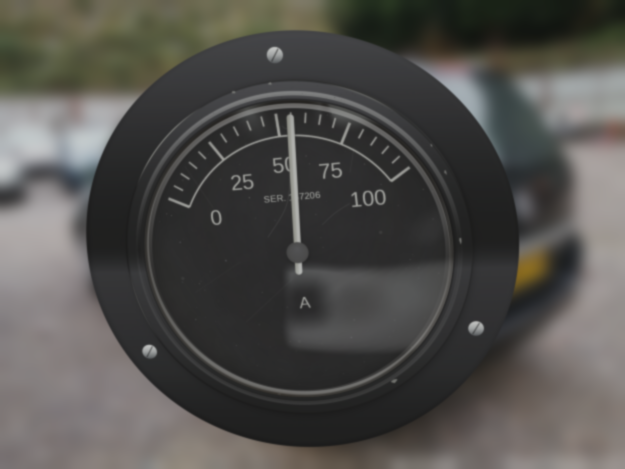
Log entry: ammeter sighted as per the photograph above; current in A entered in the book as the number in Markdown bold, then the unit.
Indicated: **55** A
